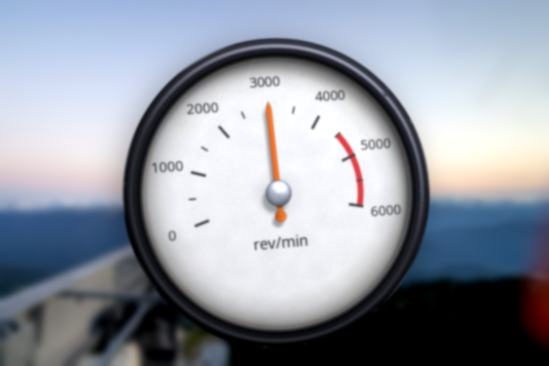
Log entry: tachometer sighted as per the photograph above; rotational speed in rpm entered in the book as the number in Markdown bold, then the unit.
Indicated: **3000** rpm
